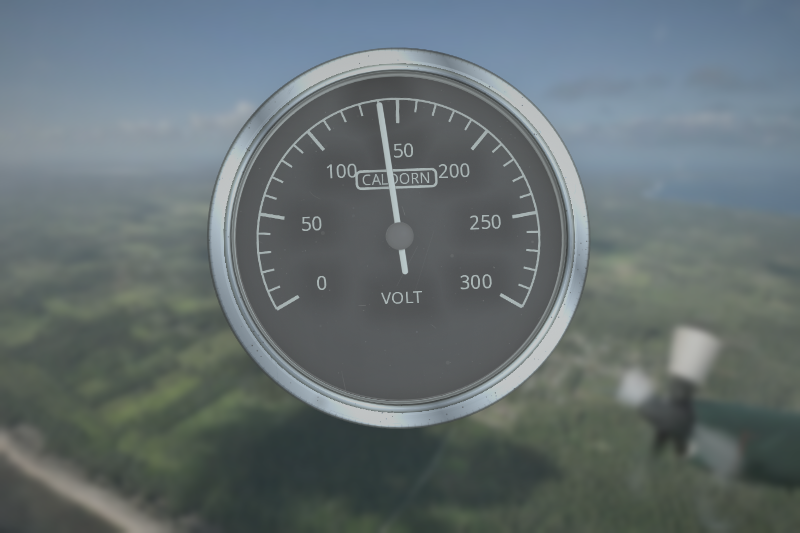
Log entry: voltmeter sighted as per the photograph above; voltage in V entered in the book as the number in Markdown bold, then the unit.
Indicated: **140** V
